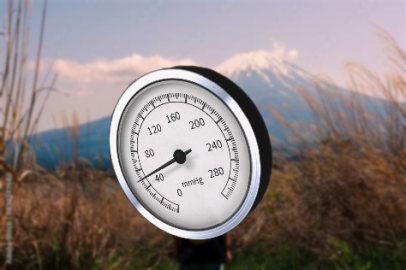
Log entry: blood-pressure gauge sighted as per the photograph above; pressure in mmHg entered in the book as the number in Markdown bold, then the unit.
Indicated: **50** mmHg
